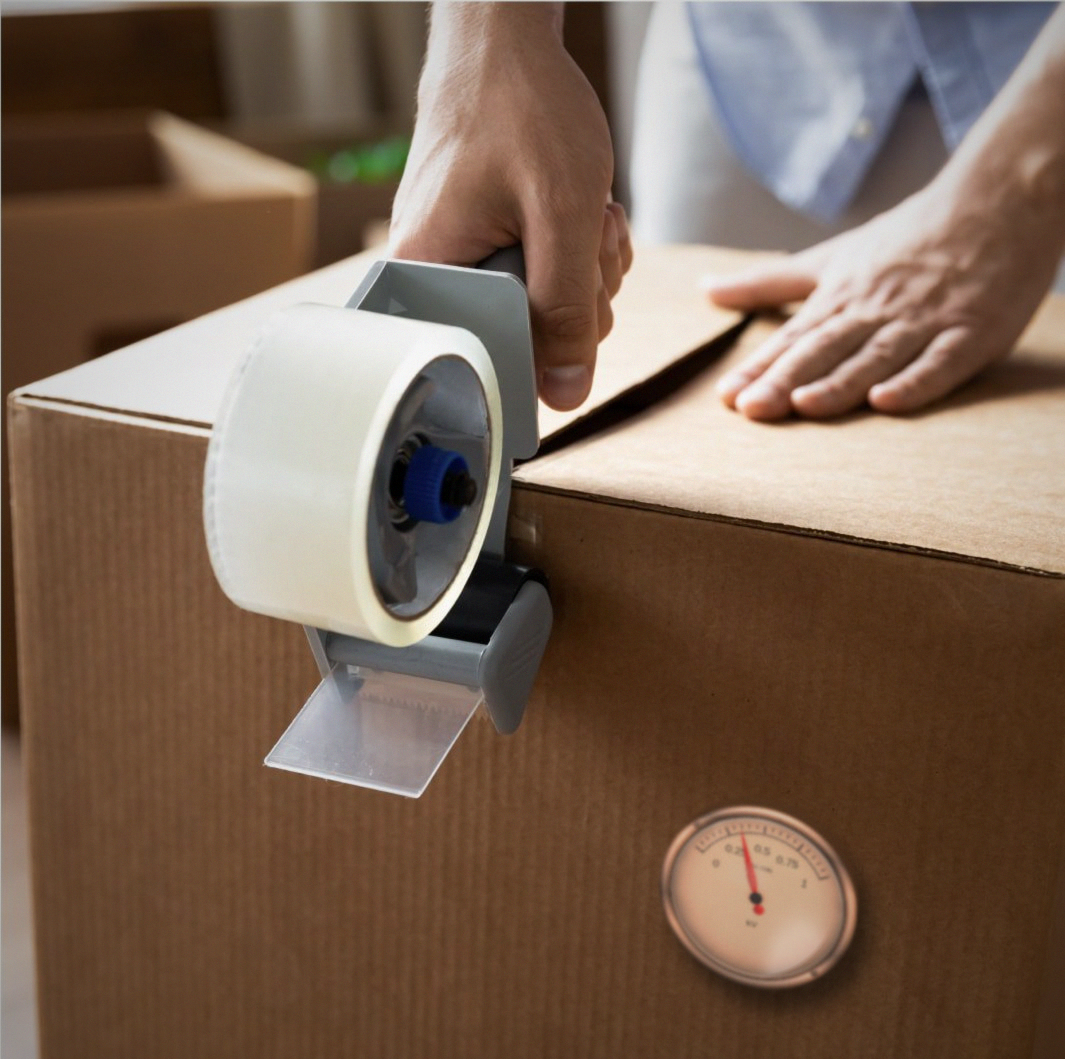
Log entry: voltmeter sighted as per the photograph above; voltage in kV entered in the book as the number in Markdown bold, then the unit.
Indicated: **0.35** kV
